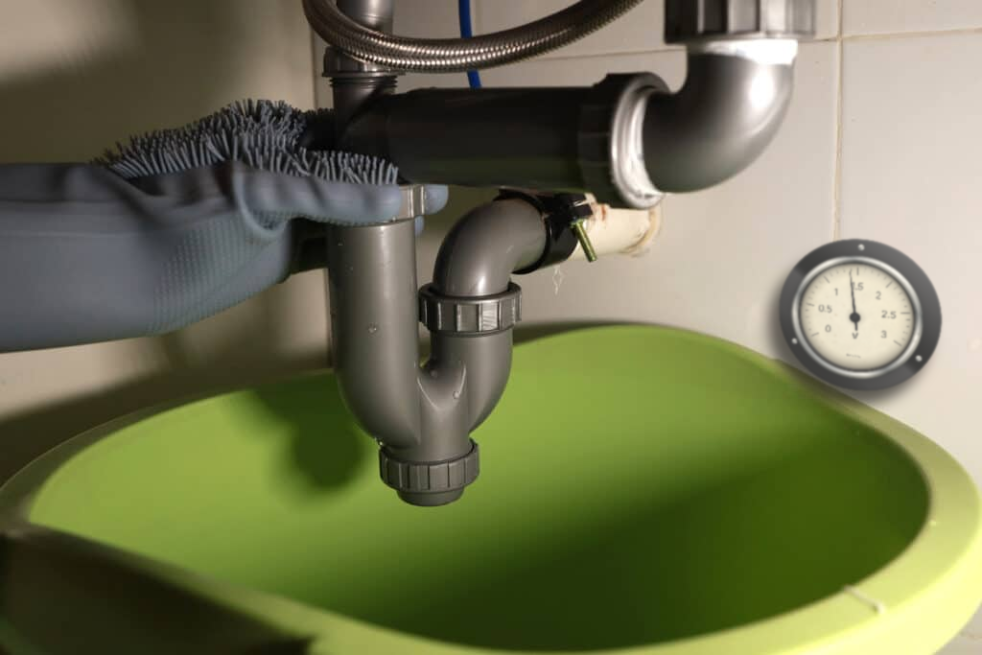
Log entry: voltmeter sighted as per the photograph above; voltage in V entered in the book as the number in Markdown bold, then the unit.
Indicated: **1.4** V
